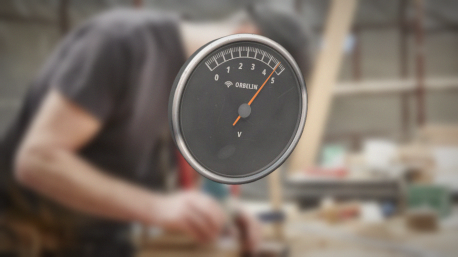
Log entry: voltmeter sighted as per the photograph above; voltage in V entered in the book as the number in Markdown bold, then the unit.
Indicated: **4.5** V
